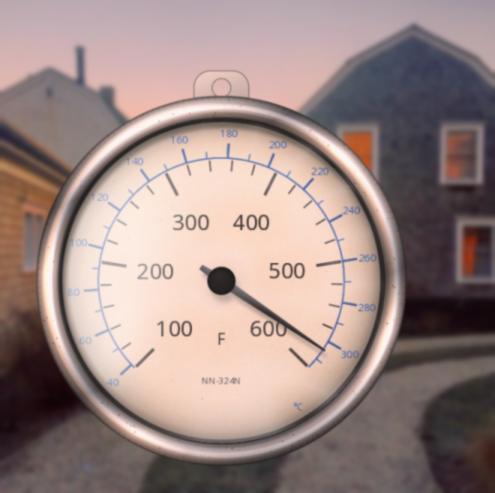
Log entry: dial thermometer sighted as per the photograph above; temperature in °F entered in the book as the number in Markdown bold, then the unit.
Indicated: **580** °F
